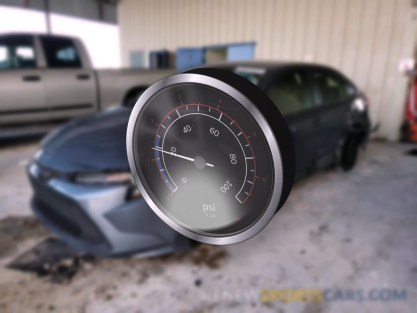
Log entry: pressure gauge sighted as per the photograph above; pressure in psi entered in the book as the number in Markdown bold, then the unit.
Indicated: **20** psi
